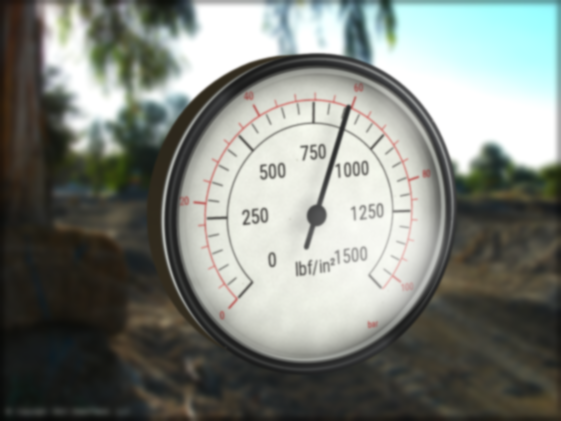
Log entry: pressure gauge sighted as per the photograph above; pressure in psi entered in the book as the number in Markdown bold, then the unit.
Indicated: **850** psi
